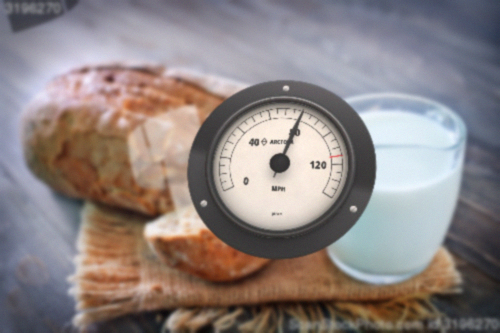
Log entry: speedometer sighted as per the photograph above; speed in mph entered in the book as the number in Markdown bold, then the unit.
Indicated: **80** mph
